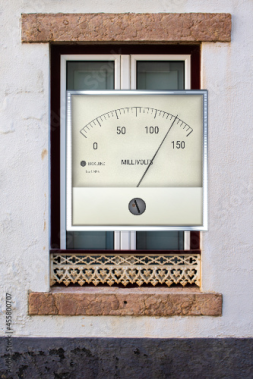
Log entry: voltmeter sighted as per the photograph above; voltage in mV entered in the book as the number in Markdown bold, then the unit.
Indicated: **125** mV
